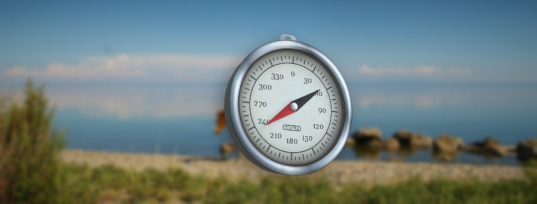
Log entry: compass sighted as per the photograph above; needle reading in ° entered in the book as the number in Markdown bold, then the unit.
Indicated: **235** °
